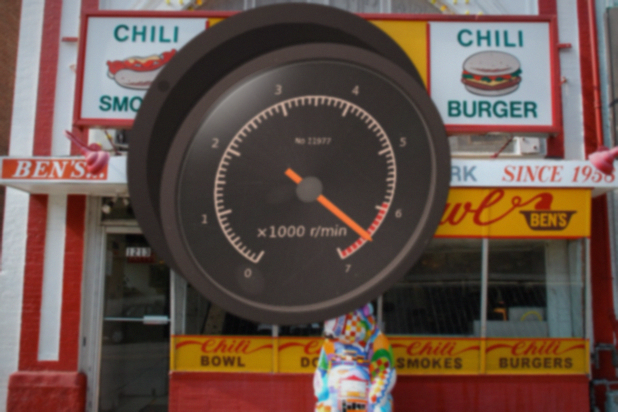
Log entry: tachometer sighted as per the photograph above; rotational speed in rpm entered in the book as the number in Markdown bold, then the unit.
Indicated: **6500** rpm
